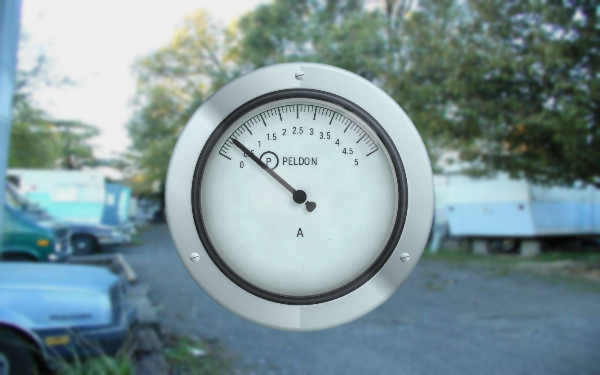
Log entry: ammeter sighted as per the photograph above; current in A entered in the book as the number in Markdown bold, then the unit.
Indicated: **0.5** A
